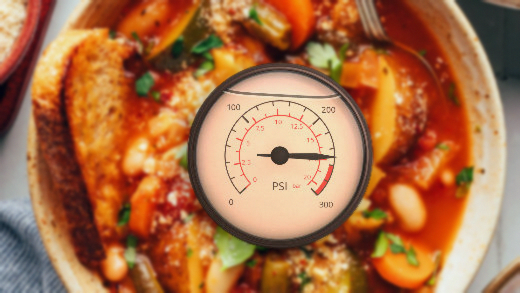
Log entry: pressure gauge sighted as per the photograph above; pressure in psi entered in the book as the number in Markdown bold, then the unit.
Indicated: **250** psi
